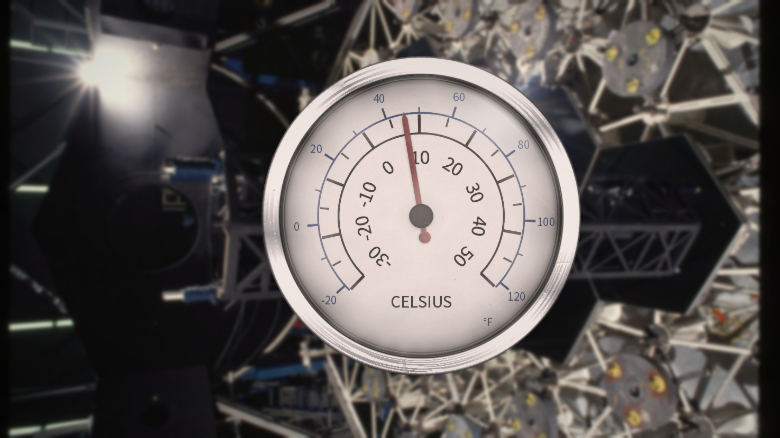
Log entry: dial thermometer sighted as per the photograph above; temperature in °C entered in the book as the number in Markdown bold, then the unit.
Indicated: **7.5** °C
